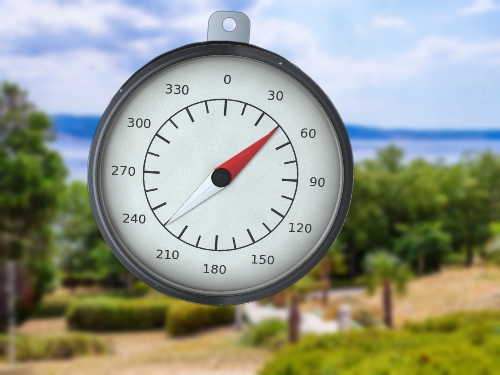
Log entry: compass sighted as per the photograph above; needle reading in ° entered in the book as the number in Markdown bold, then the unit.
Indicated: **45** °
